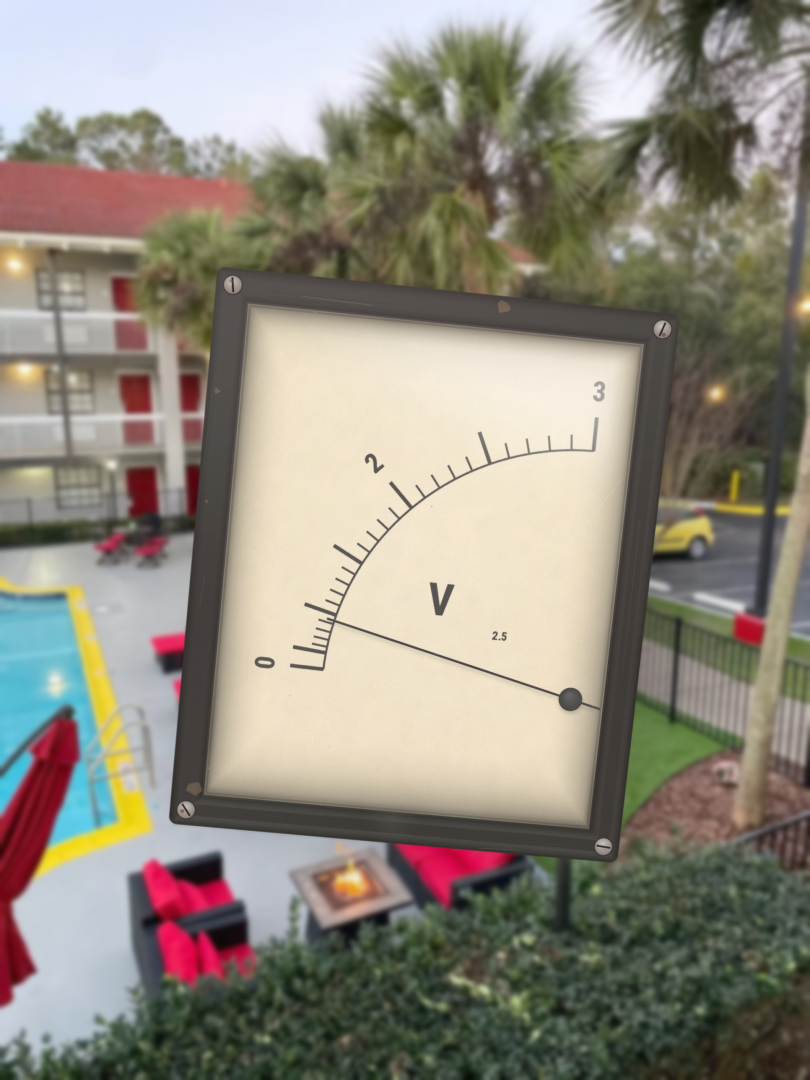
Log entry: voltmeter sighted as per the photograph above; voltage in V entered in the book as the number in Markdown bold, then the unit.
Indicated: **0.95** V
